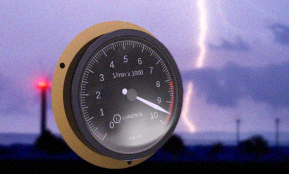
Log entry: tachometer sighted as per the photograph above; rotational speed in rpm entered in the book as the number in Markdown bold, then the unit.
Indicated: **9500** rpm
